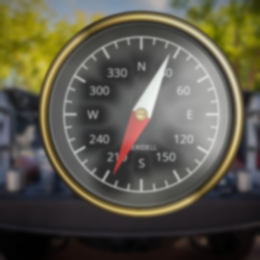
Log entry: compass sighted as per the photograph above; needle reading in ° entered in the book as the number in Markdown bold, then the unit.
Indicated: **205** °
